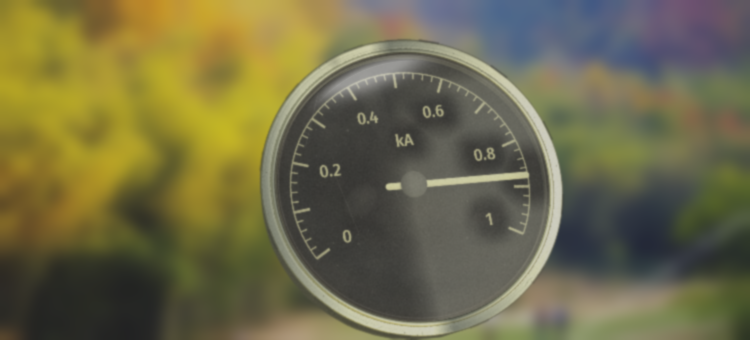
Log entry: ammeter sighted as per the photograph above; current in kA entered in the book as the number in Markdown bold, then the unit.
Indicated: **0.88** kA
